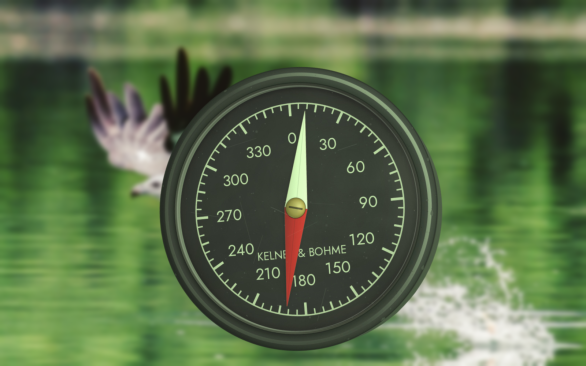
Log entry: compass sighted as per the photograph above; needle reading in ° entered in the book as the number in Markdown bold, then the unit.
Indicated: **190** °
